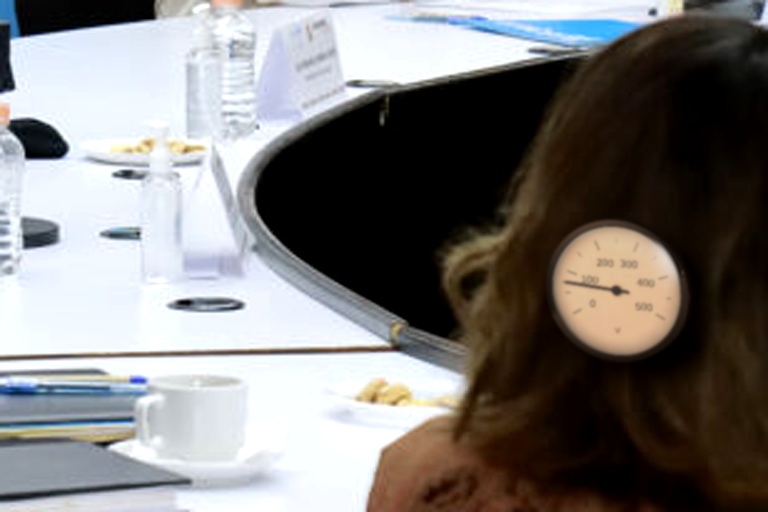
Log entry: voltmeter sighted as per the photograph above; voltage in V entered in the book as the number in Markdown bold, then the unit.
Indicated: **75** V
